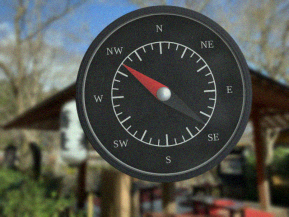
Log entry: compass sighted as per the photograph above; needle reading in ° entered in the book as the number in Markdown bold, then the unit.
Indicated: **310** °
